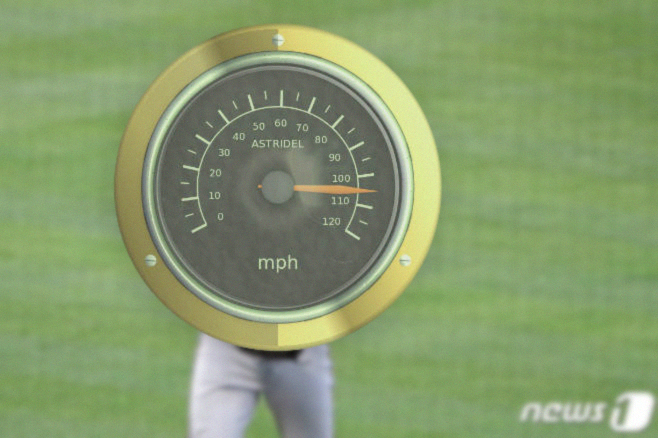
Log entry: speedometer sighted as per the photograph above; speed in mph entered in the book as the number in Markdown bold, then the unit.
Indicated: **105** mph
